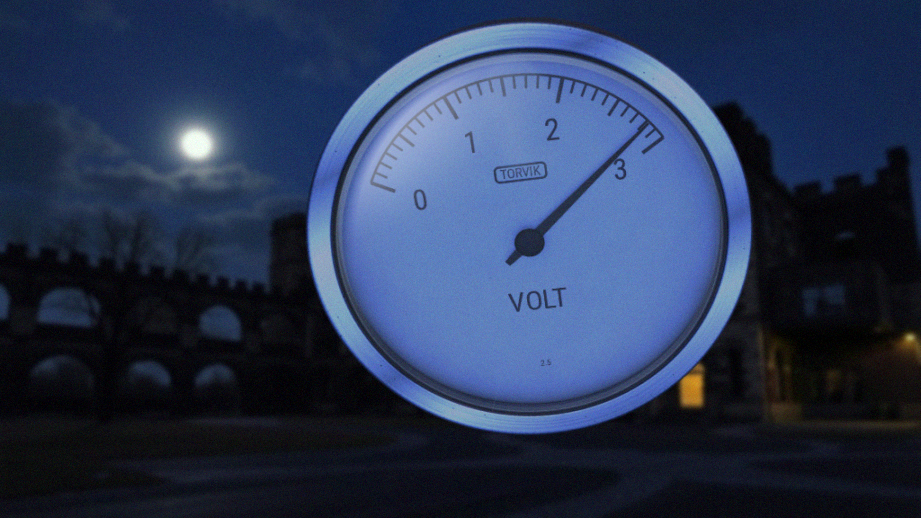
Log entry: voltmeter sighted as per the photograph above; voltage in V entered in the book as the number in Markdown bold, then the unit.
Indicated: **2.8** V
